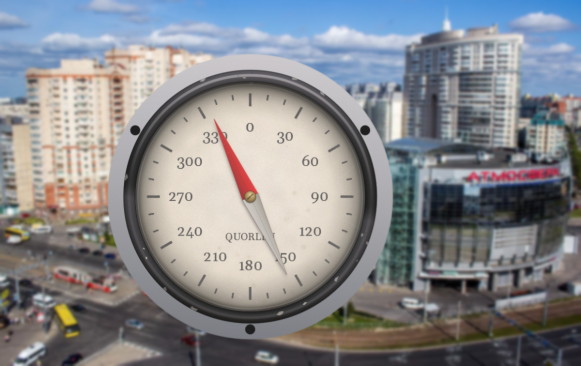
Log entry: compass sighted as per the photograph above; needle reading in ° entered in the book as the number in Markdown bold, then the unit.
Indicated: **335** °
